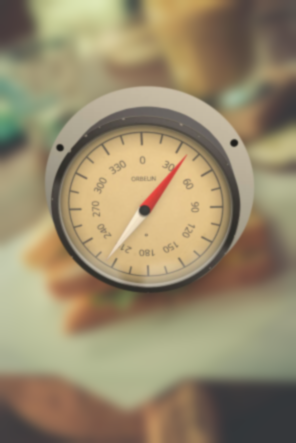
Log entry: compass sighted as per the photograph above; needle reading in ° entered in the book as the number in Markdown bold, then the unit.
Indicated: **37.5** °
